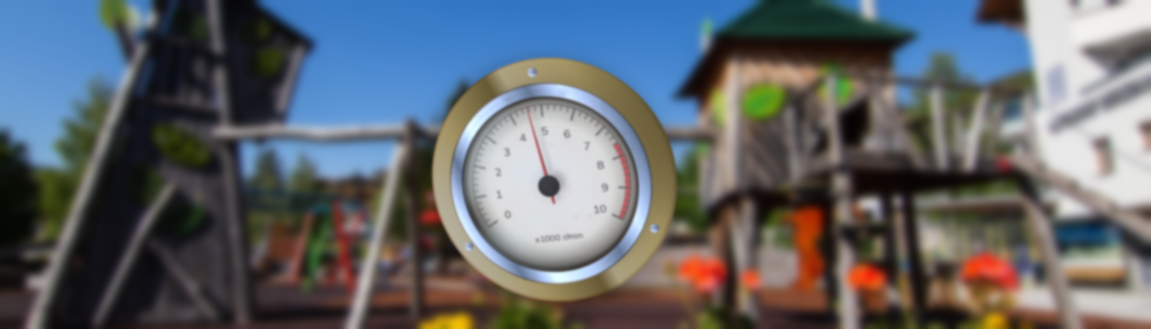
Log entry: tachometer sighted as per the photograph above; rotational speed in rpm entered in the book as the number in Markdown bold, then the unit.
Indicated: **4600** rpm
